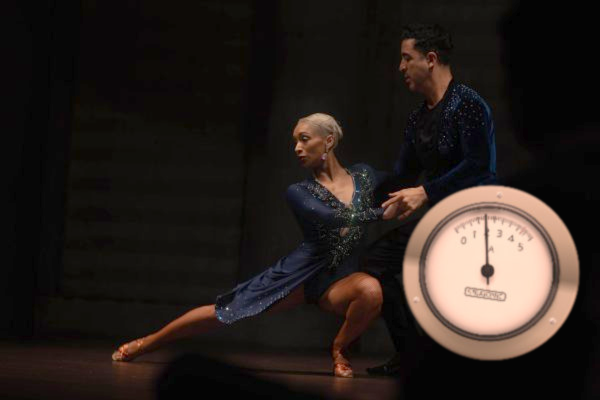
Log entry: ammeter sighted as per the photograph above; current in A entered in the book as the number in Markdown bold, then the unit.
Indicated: **2** A
